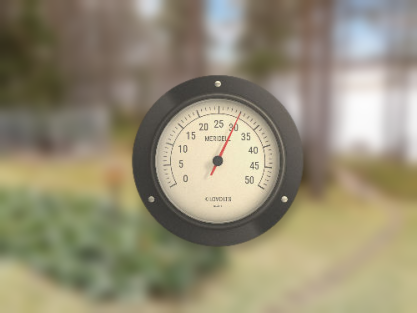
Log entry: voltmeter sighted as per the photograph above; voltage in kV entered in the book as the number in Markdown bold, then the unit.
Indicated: **30** kV
